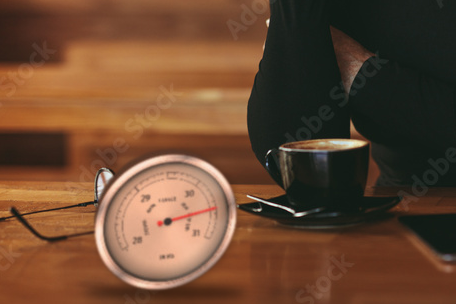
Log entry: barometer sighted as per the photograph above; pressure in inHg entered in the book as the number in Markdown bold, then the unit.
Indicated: **30.5** inHg
